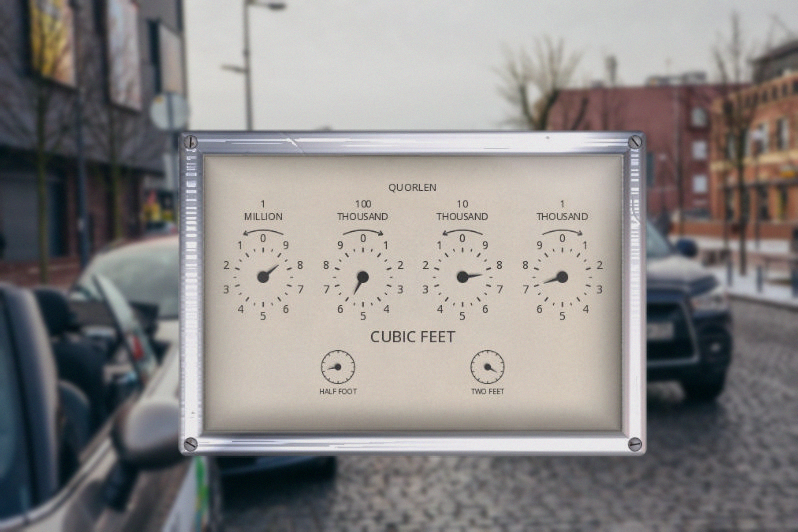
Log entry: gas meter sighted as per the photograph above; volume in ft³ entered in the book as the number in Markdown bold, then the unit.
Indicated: **857700** ft³
